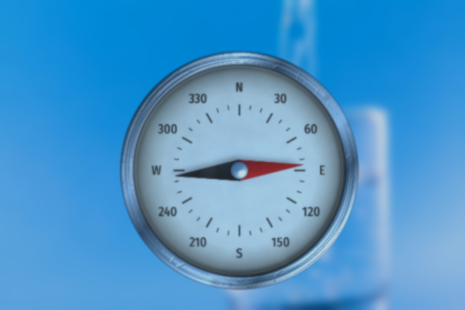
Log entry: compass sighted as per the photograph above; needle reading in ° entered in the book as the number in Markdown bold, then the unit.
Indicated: **85** °
